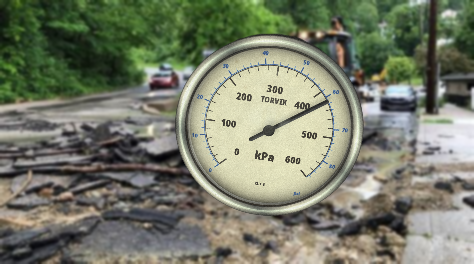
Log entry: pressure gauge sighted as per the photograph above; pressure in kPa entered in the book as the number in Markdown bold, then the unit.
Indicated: **420** kPa
